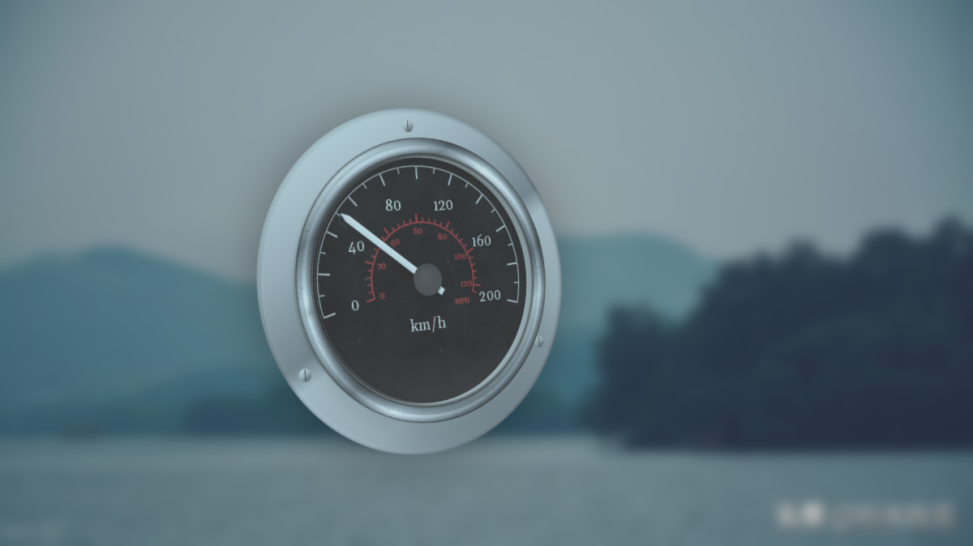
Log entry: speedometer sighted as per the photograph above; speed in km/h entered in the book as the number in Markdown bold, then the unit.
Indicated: **50** km/h
